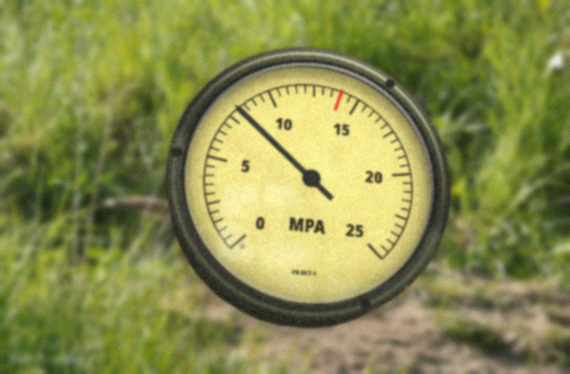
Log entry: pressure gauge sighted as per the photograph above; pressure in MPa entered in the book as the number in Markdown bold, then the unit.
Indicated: **8** MPa
